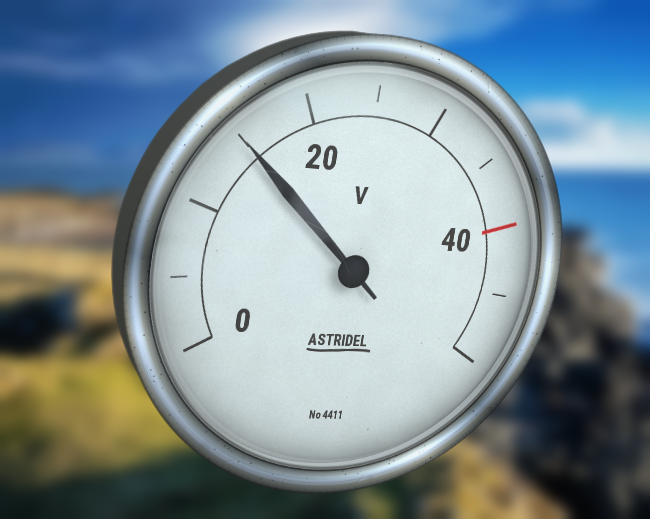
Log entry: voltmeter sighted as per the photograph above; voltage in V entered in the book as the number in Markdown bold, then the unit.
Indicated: **15** V
